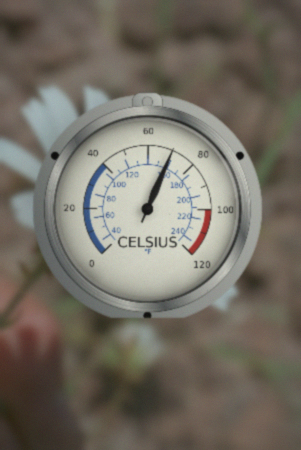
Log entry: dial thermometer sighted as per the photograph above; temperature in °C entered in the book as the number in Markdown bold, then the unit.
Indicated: **70** °C
